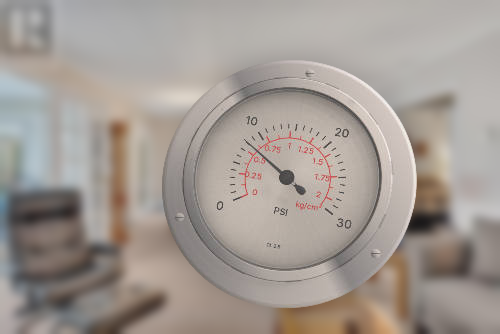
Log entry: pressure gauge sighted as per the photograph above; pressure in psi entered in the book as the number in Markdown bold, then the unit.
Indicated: **8** psi
